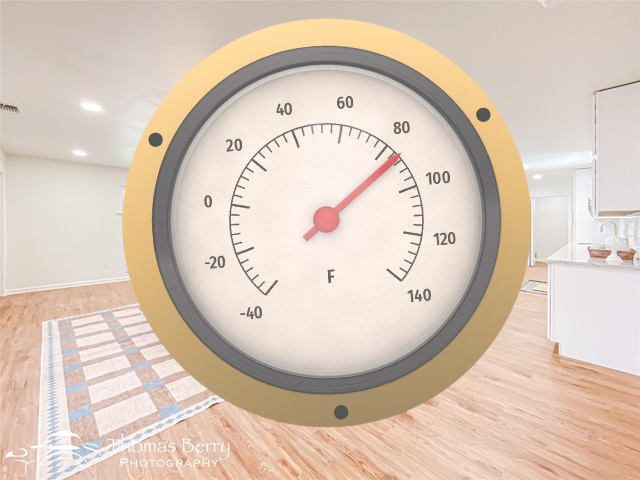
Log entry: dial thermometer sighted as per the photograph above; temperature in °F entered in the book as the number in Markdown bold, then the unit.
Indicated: **86** °F
